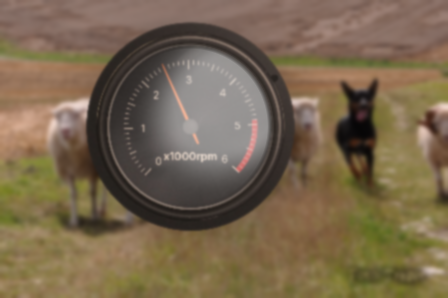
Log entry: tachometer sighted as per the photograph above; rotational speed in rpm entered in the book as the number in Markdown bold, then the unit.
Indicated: **2500** rpm
